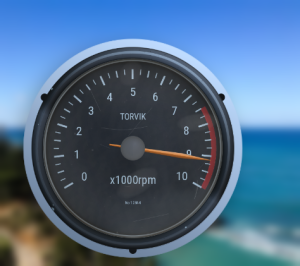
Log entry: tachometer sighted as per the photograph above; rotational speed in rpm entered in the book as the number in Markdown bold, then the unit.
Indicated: **9125** rpm
